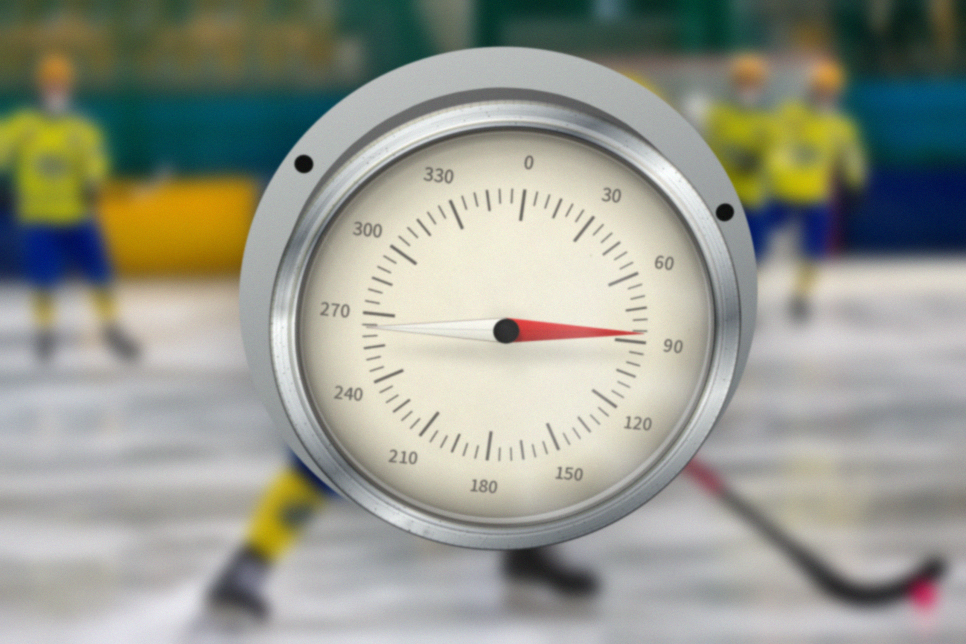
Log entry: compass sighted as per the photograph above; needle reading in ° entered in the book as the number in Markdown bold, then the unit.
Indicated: **85** °
